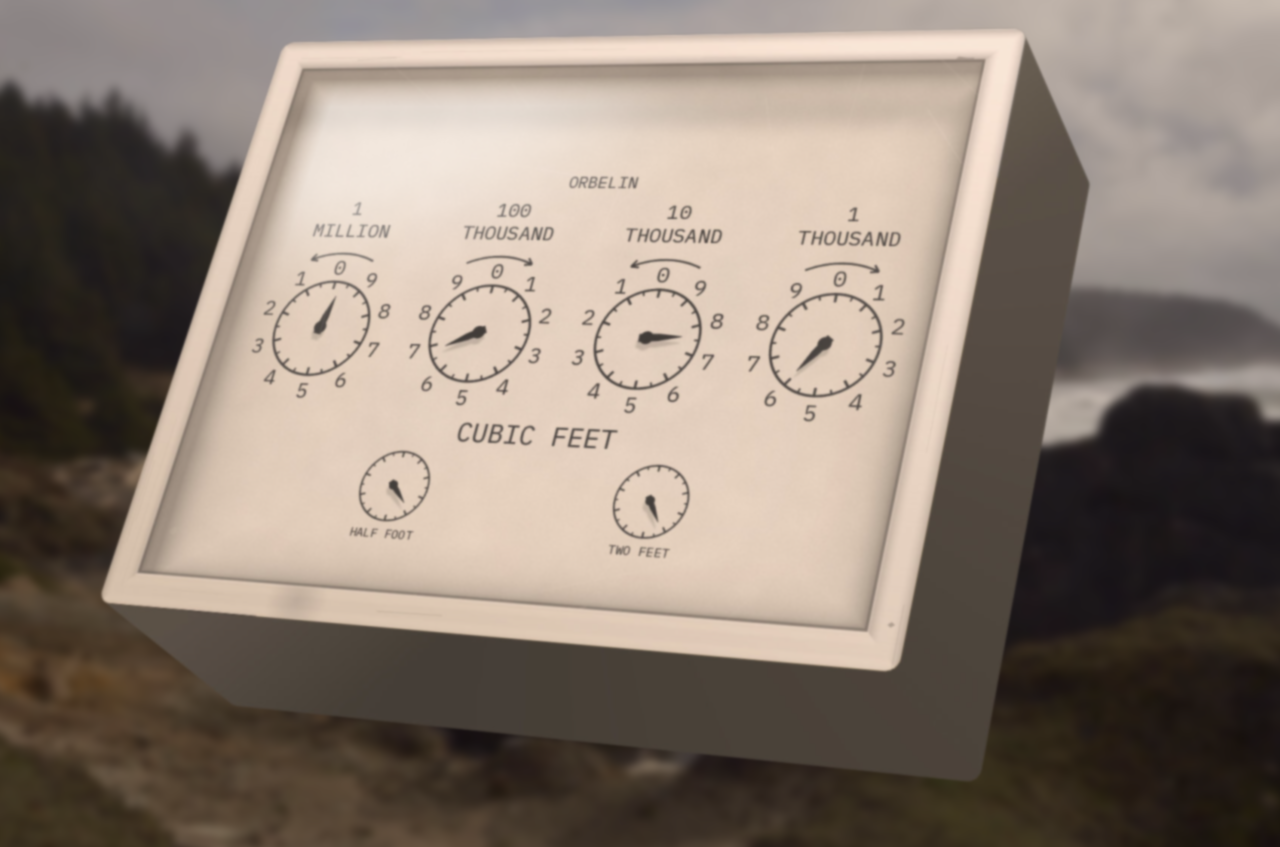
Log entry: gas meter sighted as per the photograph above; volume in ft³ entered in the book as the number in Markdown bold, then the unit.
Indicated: **967600** ft³
